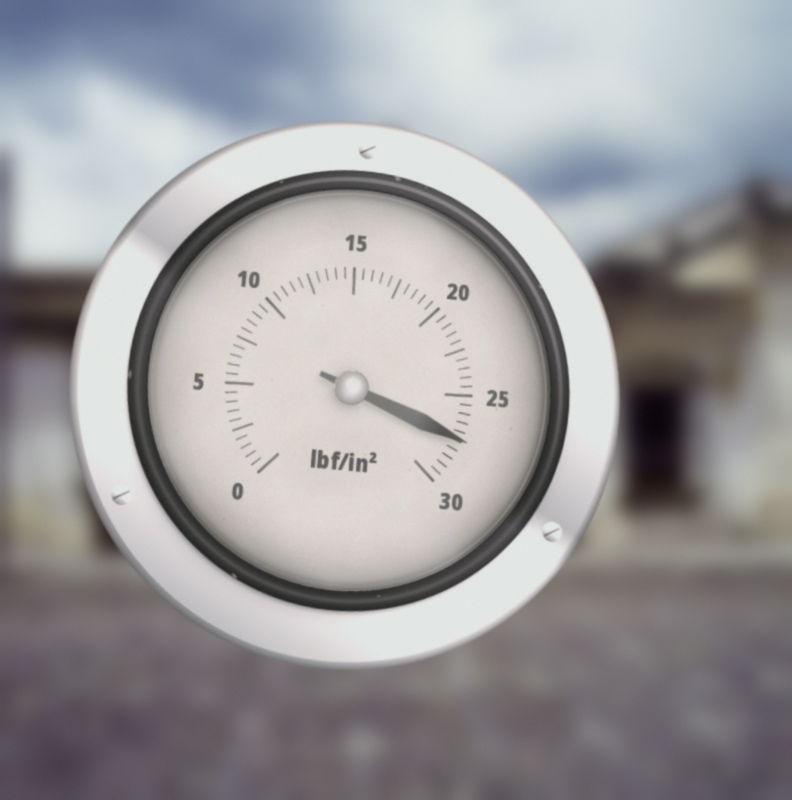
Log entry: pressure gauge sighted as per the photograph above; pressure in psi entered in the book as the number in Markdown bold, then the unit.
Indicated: **27.5** psi
